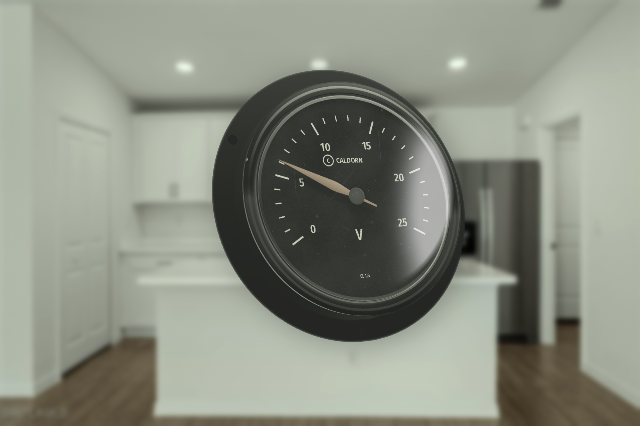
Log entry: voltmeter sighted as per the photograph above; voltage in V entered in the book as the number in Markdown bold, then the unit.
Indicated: **6** V
